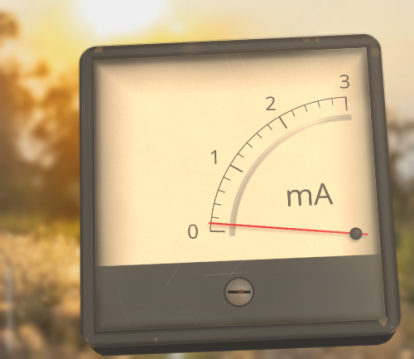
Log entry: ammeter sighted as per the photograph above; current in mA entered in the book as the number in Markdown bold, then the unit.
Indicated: **0.1** mA
